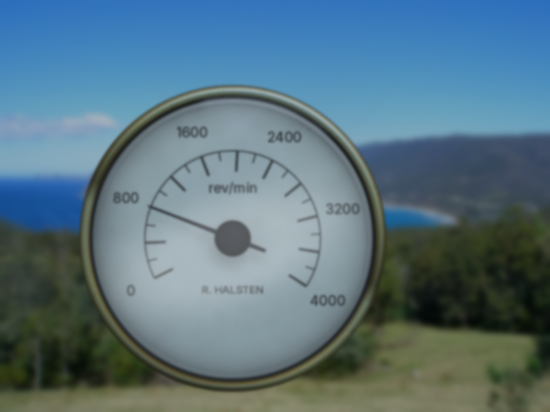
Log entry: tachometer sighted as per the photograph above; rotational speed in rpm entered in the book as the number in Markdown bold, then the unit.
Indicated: **800** rpm
